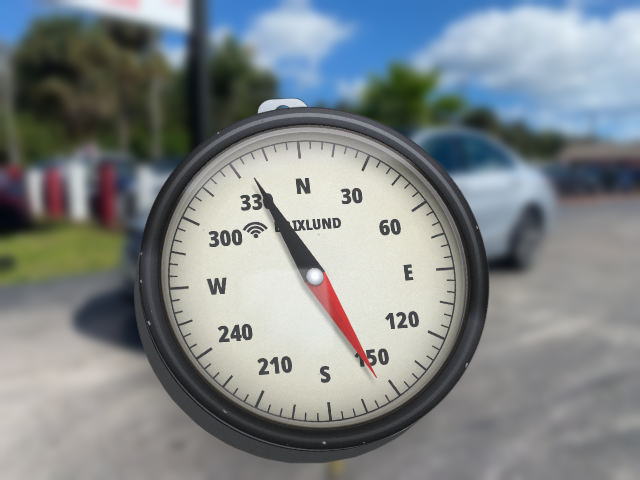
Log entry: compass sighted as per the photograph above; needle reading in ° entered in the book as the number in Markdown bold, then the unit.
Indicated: **155** °
